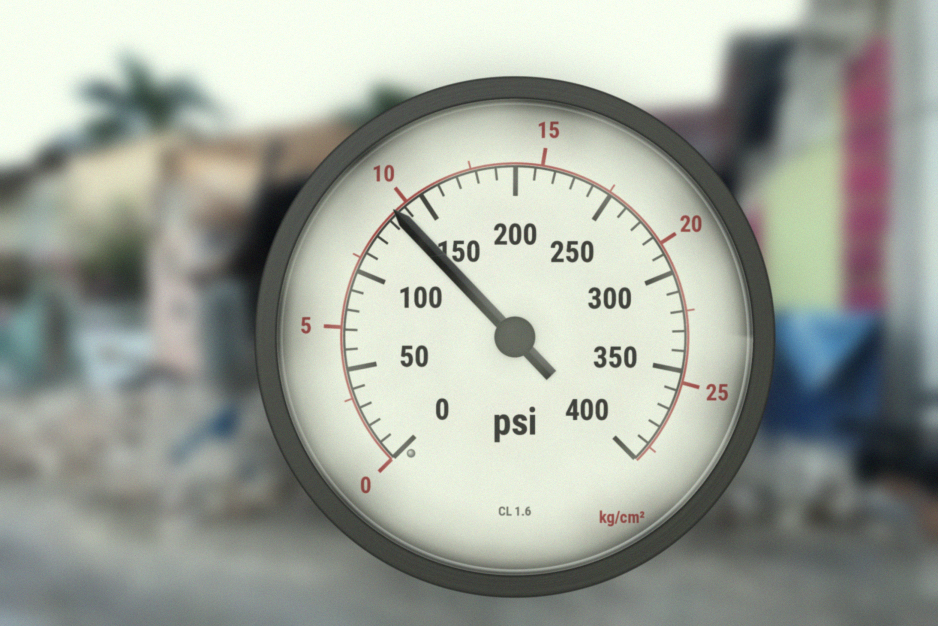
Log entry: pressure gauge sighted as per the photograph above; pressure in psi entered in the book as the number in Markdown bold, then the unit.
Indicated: **135** psi
